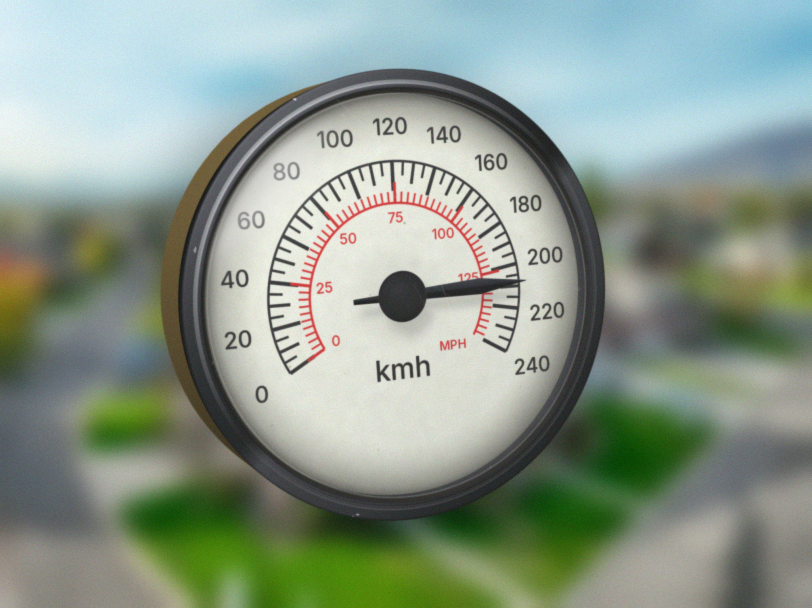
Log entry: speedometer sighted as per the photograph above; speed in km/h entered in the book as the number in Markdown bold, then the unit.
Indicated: **207.5** km/h
